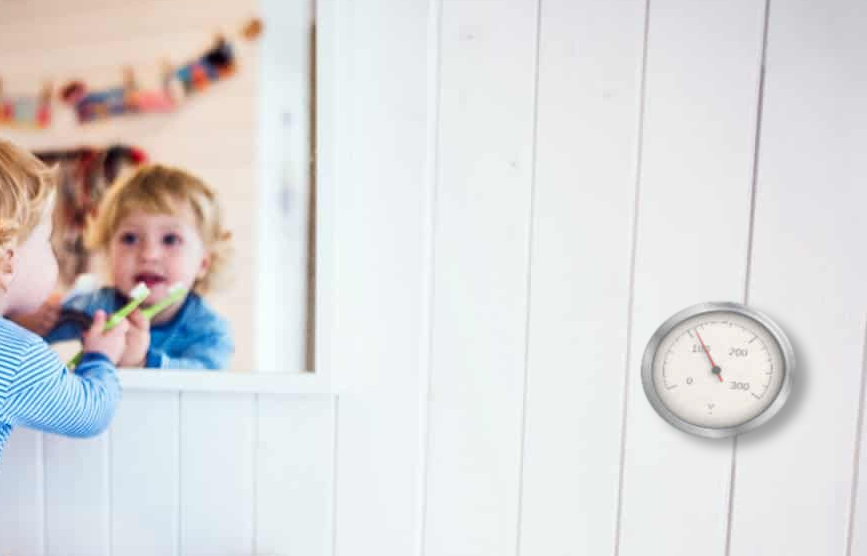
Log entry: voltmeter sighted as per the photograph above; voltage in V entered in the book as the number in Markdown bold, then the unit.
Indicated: **110** V
